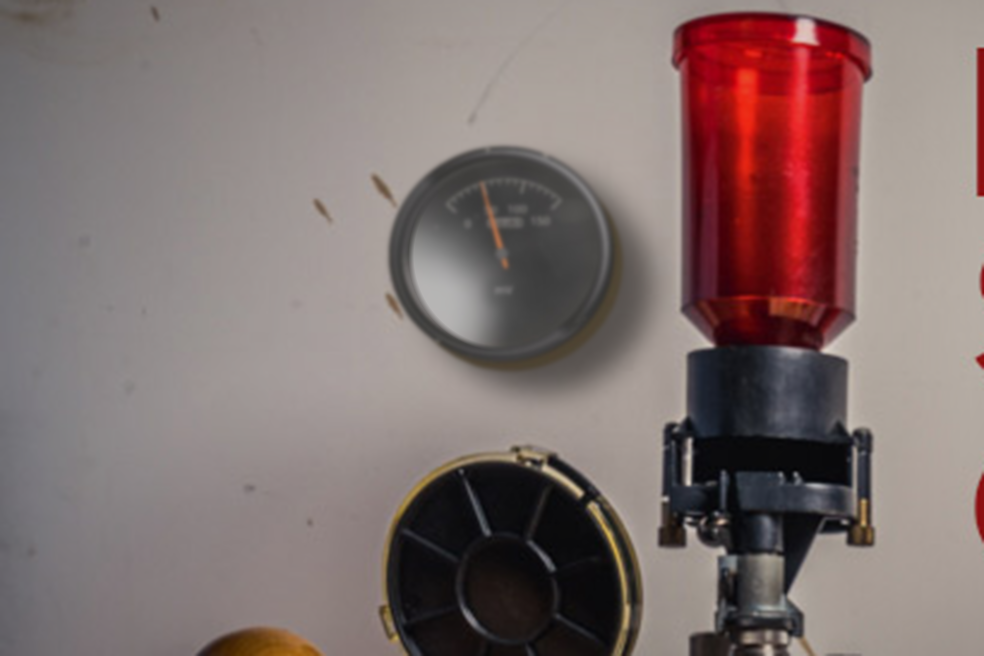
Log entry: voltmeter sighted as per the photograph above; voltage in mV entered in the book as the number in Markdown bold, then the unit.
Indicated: **50** mV
